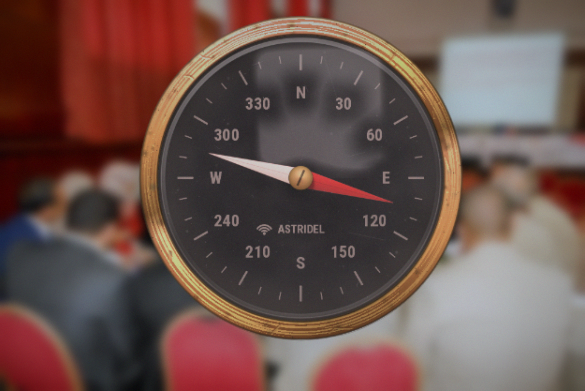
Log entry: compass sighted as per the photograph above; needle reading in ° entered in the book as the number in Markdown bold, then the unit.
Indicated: **105** °
